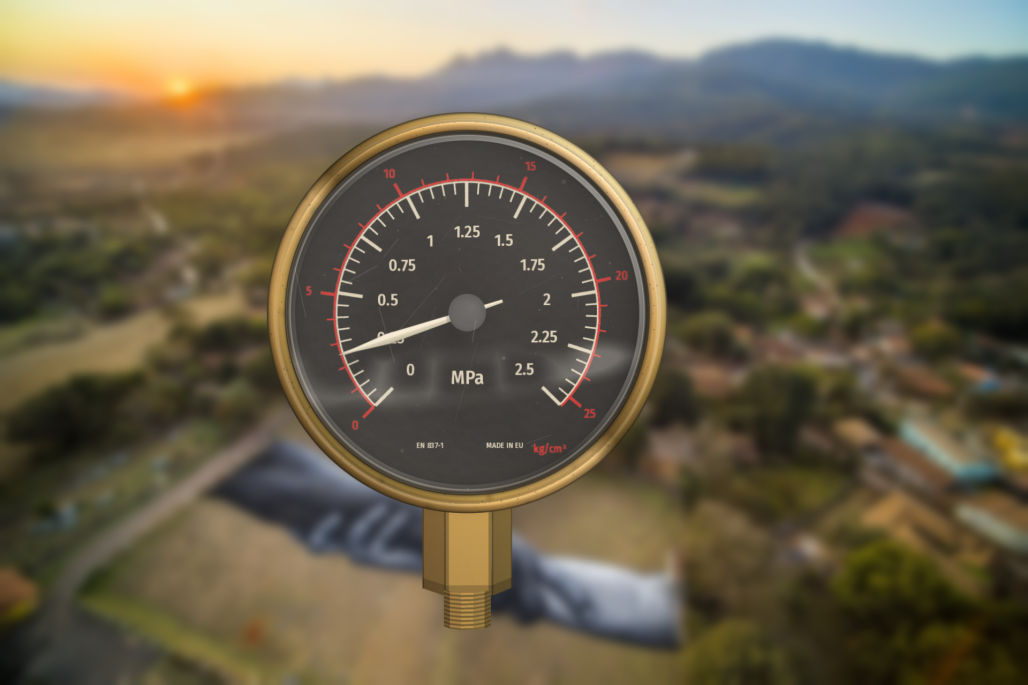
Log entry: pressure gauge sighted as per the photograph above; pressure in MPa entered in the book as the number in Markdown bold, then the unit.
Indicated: **0.25** MPa
